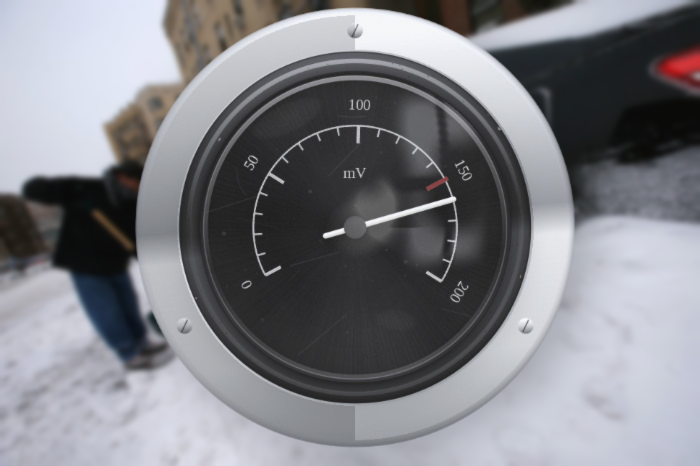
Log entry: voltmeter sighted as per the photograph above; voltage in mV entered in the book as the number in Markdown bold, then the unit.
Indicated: **160** mV
